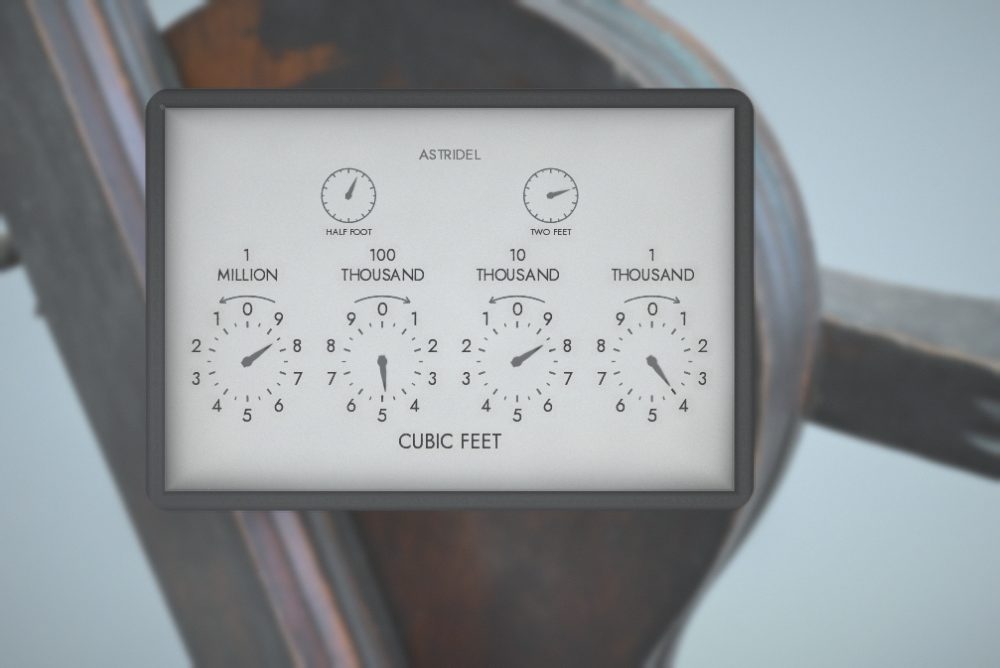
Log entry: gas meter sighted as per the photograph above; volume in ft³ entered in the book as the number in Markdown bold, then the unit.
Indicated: **848400** ft³
